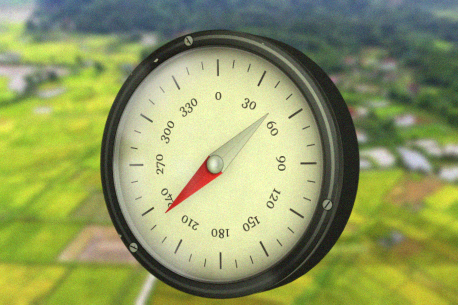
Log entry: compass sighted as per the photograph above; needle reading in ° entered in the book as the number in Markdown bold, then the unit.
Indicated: **230** °
